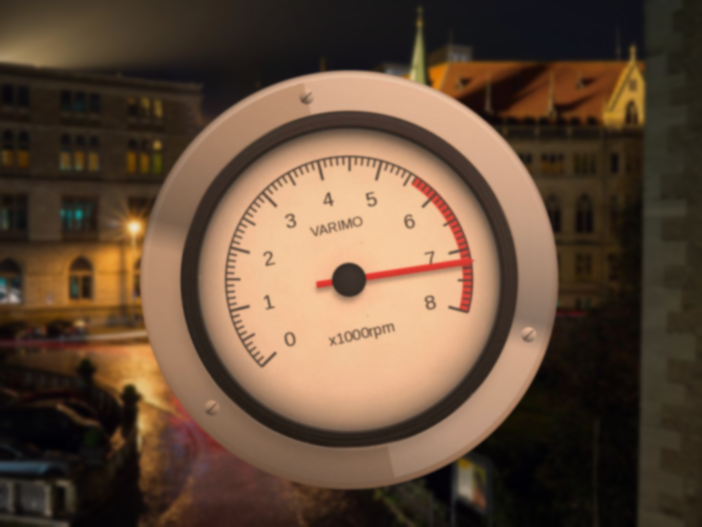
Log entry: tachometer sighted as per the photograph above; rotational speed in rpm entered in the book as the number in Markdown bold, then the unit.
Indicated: **7200** rpm
